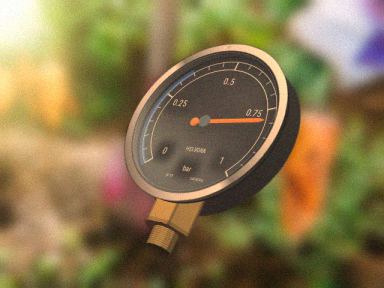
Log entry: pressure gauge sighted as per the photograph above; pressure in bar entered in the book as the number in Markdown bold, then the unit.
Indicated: **0.8** bar
